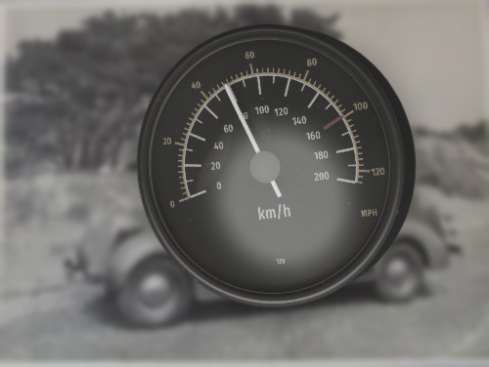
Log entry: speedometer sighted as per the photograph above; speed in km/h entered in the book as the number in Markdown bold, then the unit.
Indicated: **80** km/h
